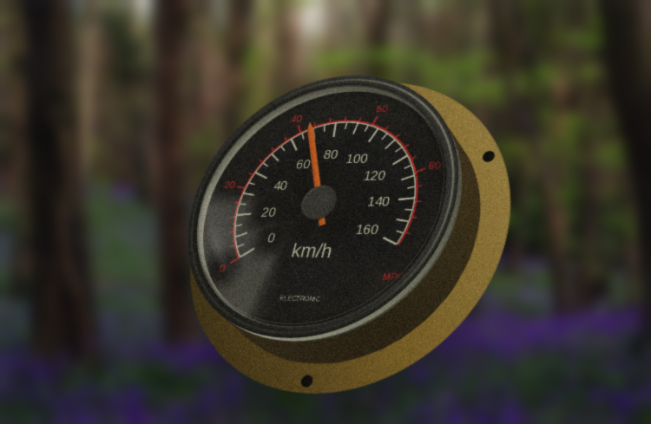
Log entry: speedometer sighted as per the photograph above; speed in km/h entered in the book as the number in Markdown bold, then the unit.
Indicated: **70** km/h
